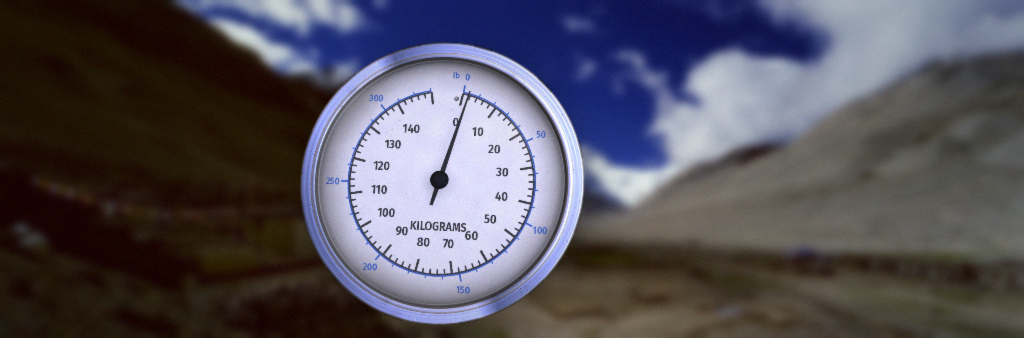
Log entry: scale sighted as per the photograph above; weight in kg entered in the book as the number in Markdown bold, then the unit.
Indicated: **2** kg
